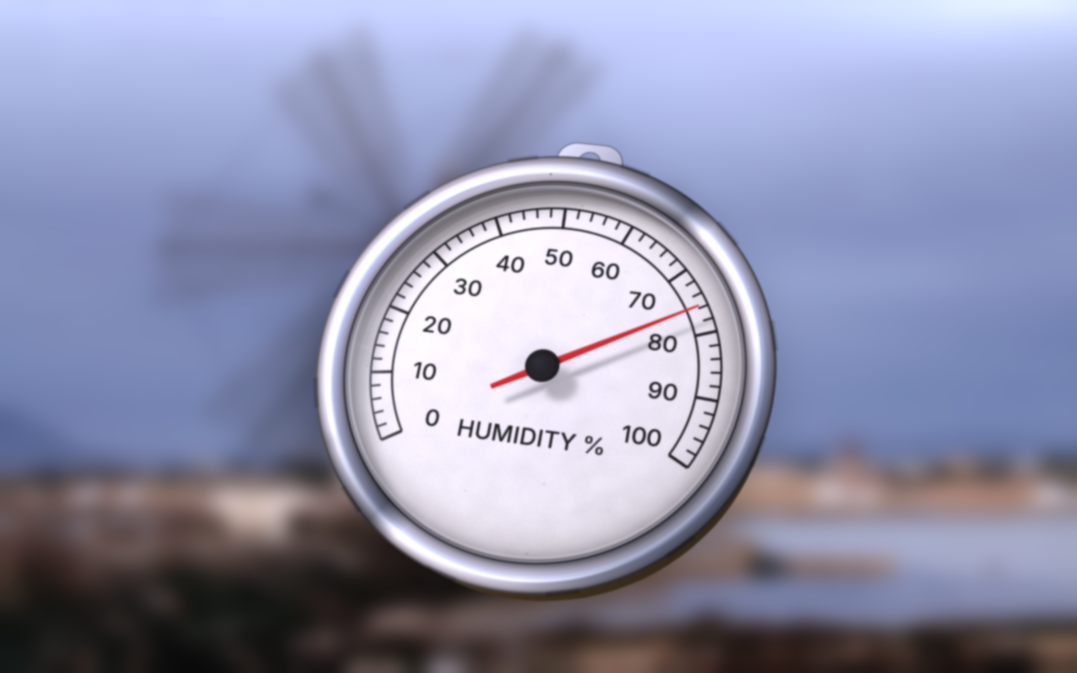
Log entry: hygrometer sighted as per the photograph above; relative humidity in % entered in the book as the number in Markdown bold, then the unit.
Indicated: **76** %
